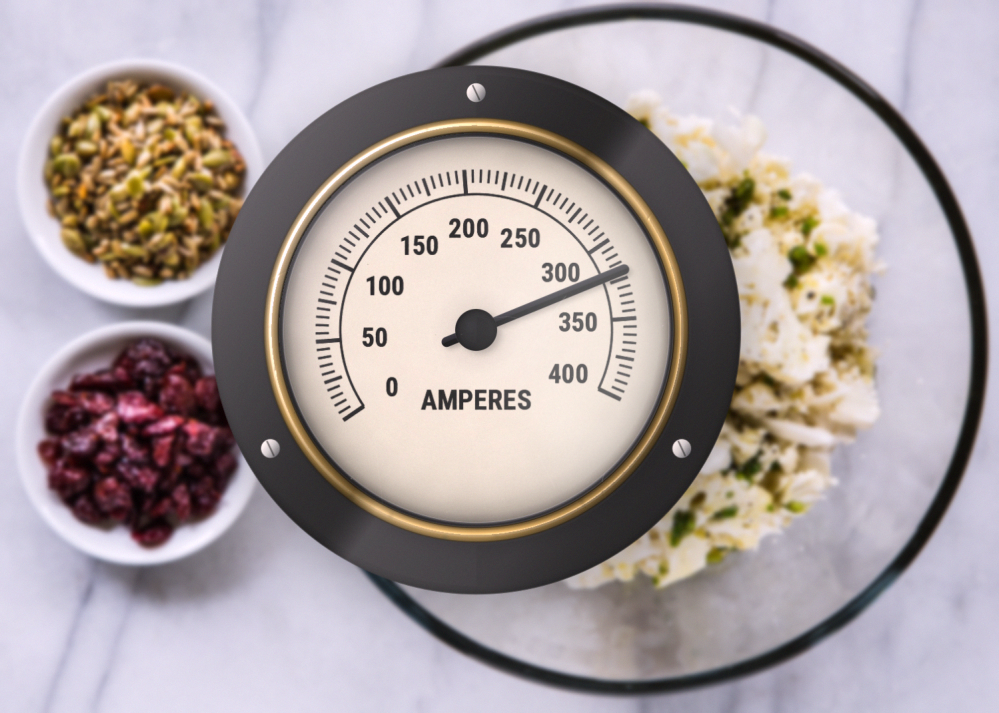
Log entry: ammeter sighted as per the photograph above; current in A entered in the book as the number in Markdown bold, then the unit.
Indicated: **320** A
